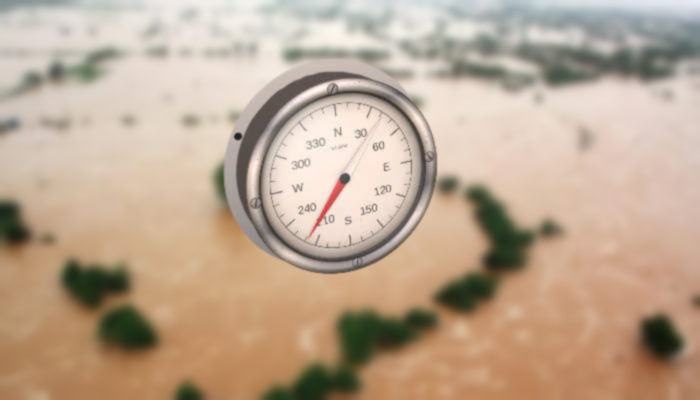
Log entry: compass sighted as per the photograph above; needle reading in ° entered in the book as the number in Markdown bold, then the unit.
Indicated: **220** °
